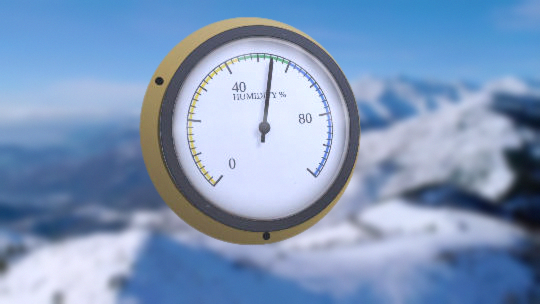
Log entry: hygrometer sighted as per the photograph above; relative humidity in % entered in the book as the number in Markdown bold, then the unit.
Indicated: **54** %
